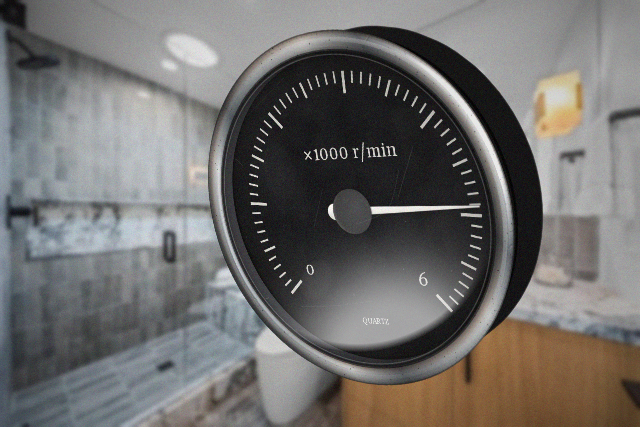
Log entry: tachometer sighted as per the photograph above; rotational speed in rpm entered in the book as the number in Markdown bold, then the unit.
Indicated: **4900** rpm
